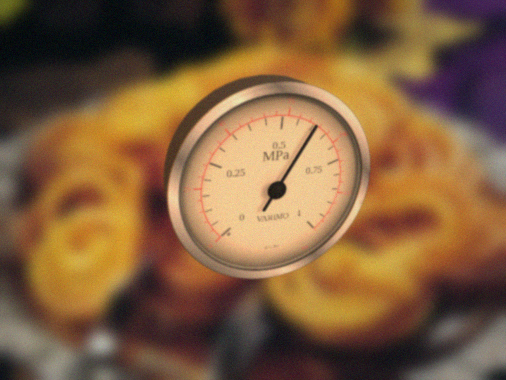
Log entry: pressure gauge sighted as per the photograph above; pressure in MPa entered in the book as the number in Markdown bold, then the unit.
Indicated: **0.6** MPa
